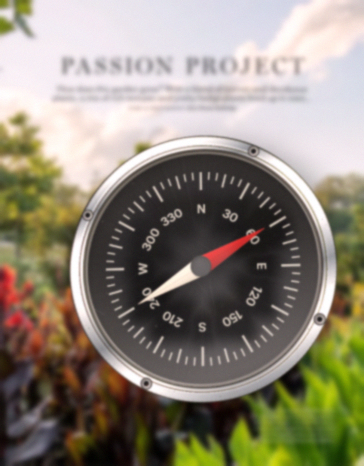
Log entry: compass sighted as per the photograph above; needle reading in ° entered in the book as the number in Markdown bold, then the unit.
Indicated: **60** °
